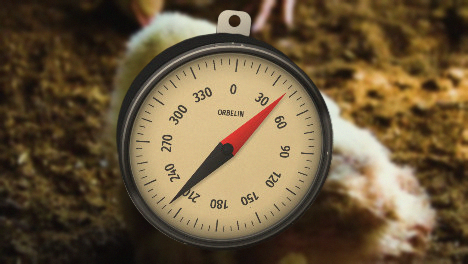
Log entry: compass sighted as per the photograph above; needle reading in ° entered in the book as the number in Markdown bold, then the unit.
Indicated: **40** °
